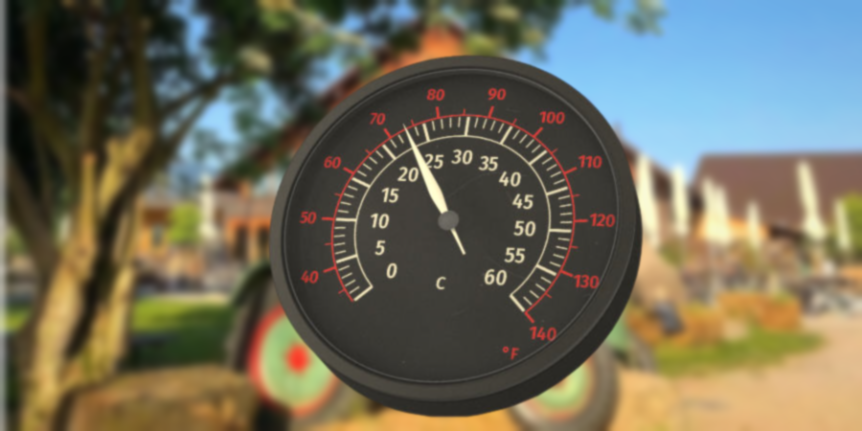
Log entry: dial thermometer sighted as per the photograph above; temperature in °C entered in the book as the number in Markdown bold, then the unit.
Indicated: **23** °C
